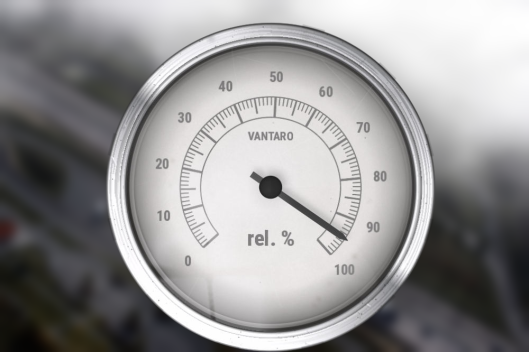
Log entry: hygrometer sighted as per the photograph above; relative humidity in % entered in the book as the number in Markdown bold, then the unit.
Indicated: **95** %
